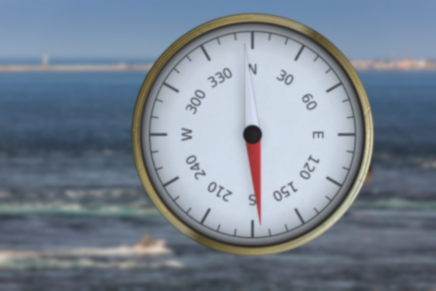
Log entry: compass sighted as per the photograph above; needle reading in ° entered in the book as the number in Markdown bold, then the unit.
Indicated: **175** °
